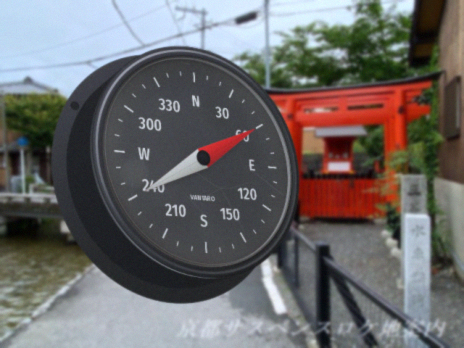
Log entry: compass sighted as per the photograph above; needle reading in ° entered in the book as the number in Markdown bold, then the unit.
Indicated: **60** °
